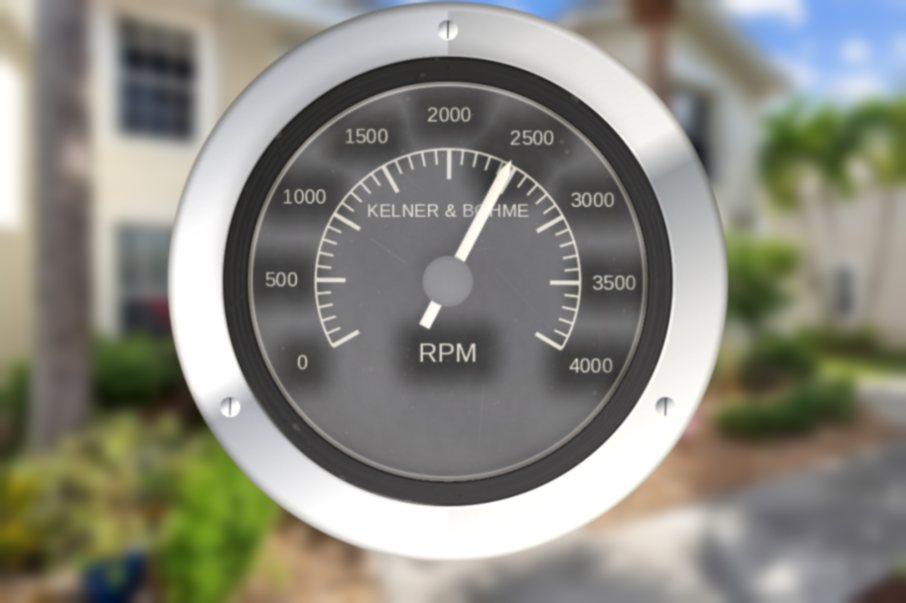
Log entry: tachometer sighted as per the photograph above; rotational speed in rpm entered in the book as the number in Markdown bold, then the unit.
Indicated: **2450** rpm
